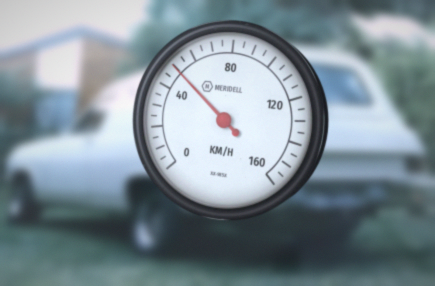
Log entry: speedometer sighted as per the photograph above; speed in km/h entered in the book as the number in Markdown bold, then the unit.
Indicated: **50** km/h
